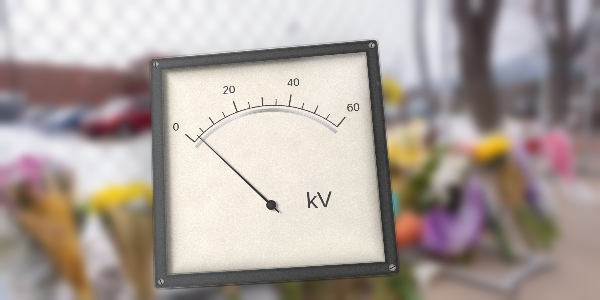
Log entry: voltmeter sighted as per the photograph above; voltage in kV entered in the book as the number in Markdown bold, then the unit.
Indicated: **2.5** kV
